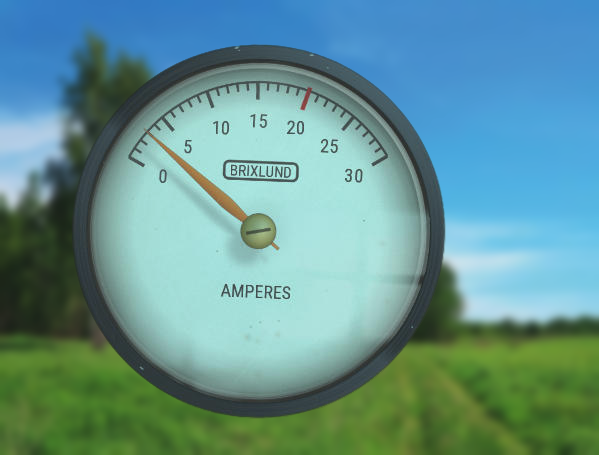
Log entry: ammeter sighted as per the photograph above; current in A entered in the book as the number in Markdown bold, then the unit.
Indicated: **3** A
